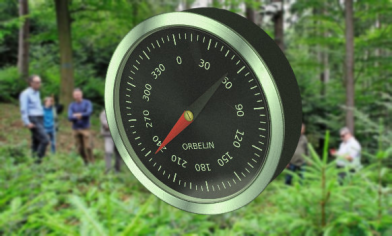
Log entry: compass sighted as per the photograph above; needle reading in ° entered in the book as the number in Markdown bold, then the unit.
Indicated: **235** °
